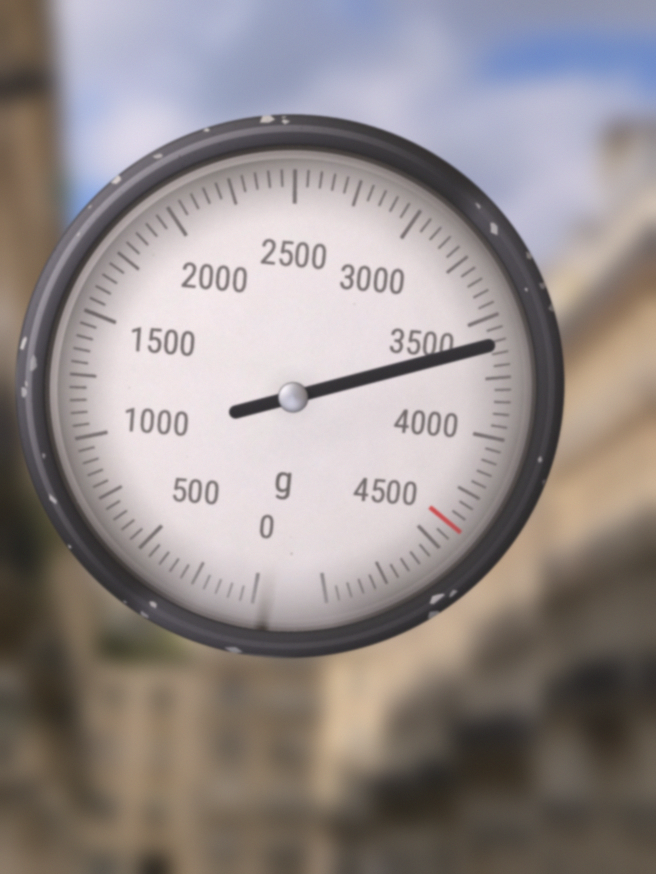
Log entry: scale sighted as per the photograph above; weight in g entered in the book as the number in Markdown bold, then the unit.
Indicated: **3600** g
